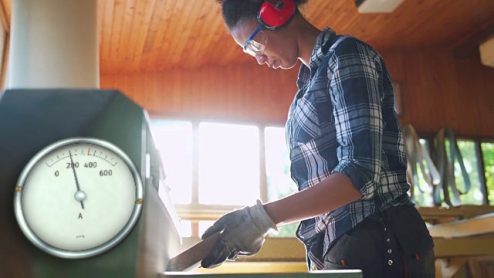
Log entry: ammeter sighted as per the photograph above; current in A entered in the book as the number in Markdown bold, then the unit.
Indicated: **200** A
